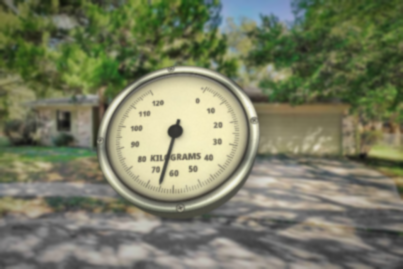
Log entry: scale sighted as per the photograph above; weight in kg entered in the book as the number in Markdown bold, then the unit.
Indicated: **65** kg
